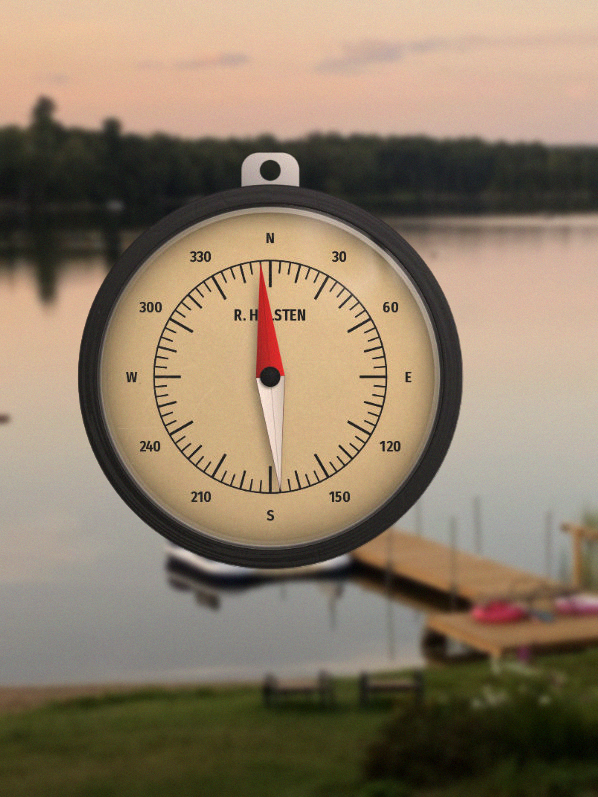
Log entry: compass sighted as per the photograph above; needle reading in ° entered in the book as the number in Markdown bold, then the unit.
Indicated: **355** °
